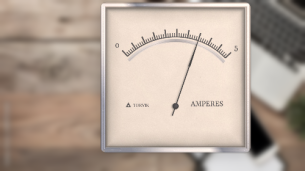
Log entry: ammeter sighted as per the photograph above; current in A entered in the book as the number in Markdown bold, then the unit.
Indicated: **3.5** A
